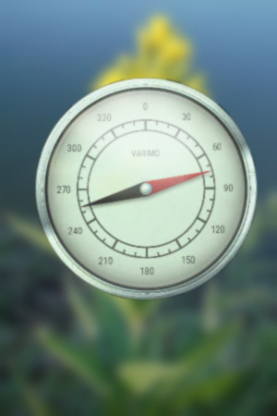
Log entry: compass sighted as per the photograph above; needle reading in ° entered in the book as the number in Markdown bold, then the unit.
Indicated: **75** °
